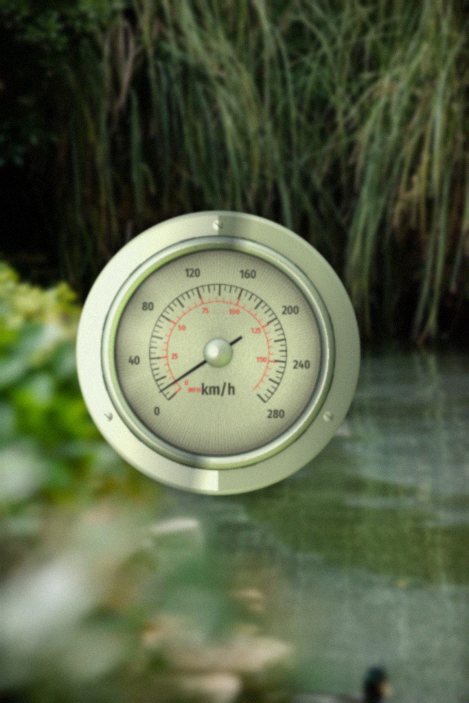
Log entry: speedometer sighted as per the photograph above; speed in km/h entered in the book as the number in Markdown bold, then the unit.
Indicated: **10** km/h
